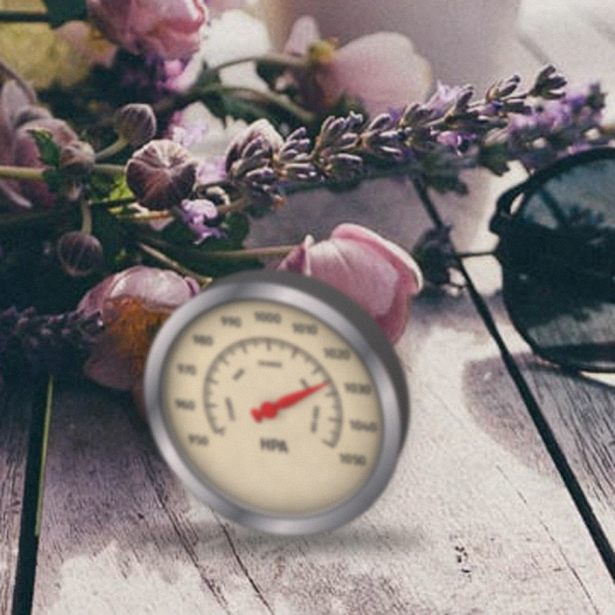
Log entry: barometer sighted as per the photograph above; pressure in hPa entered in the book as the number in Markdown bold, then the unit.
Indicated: **1025** hPa
